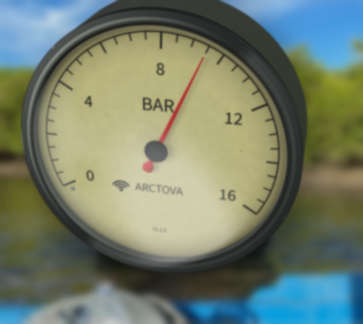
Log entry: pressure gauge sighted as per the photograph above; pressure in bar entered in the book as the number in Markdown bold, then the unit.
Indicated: **9.5** bar
